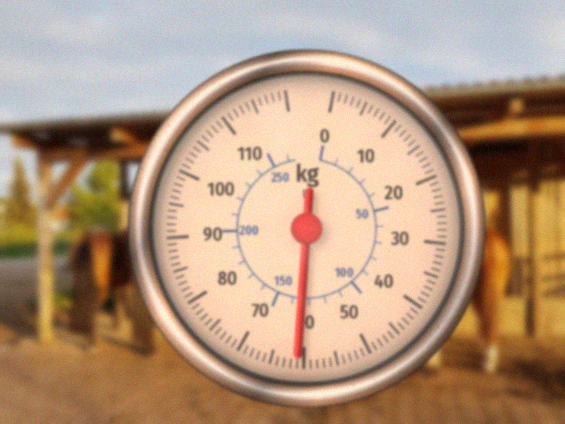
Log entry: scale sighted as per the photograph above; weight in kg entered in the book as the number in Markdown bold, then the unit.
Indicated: **61** kg
